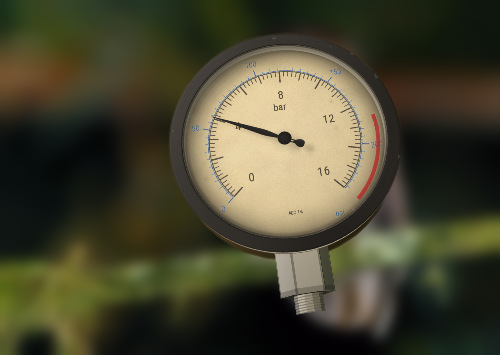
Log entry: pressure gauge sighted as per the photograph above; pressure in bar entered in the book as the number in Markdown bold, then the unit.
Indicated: **4** bar
